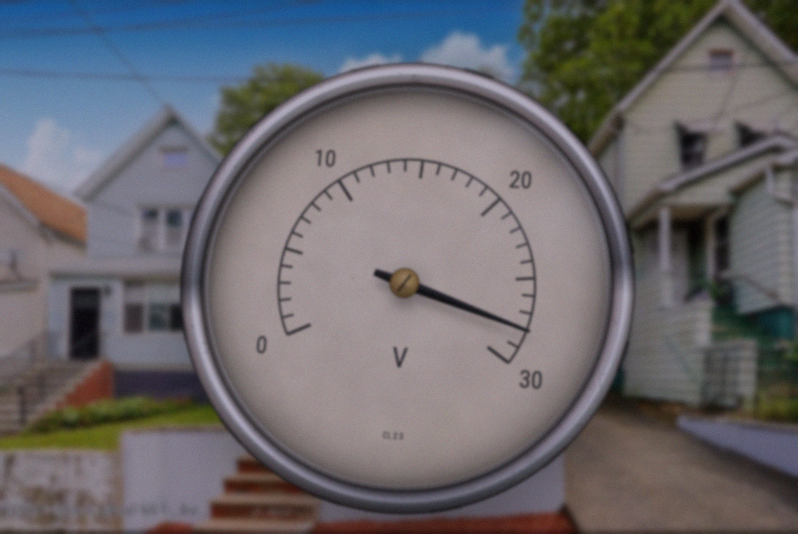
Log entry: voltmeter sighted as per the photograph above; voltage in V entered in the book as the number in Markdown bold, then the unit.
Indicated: **28** V
